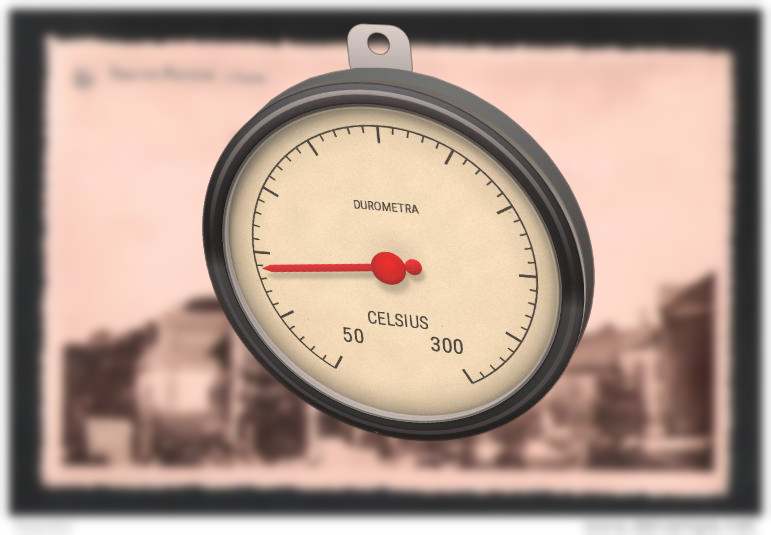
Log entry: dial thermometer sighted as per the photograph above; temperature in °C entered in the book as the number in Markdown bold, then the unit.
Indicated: **95** °C
